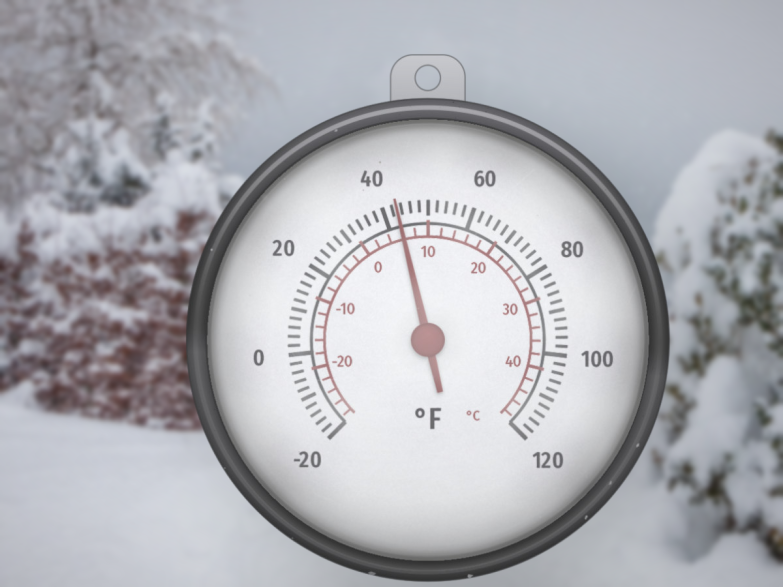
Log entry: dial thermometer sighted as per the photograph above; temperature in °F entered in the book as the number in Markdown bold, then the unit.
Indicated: **43** °F
